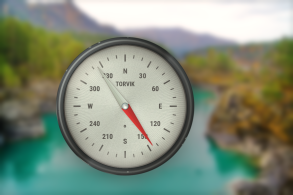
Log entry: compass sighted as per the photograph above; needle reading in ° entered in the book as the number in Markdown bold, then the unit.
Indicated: **145** °
